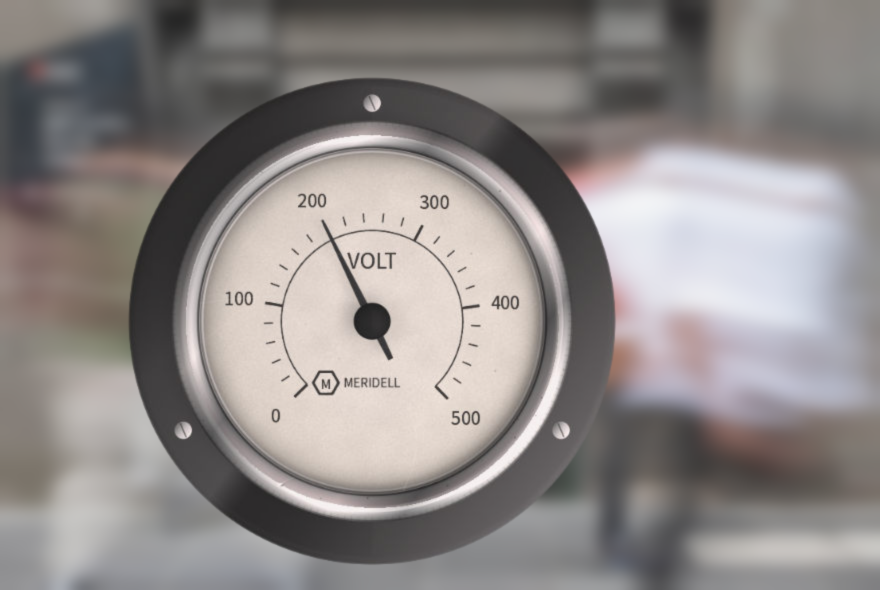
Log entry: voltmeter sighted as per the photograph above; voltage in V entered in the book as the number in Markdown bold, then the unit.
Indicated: **200** V
